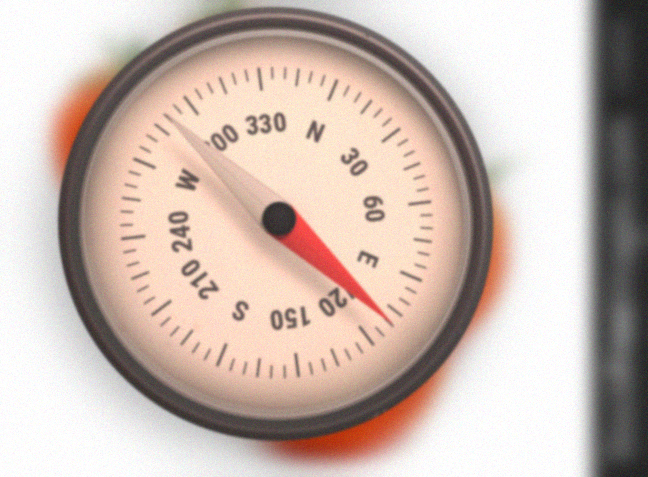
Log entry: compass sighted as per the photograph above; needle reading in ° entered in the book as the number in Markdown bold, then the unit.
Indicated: **110** °
